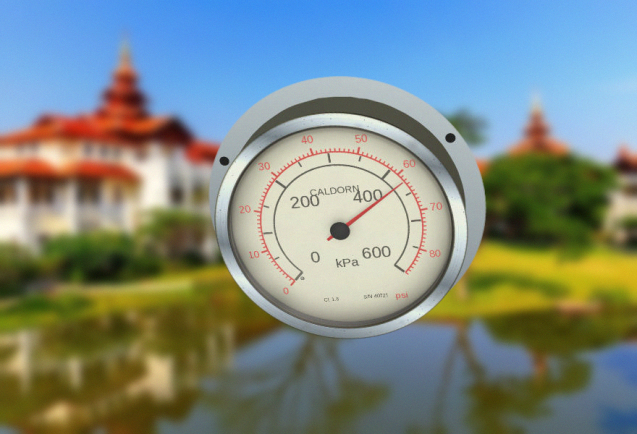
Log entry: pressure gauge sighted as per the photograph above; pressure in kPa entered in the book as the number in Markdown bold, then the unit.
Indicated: **425** kPa
